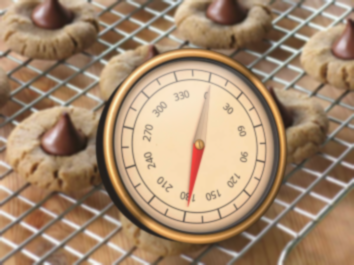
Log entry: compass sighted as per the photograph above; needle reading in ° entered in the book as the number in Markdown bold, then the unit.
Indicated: **180** °
